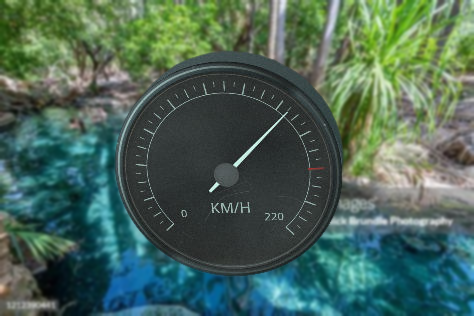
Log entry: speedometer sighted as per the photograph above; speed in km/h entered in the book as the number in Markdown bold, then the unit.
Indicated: **145** km/h
